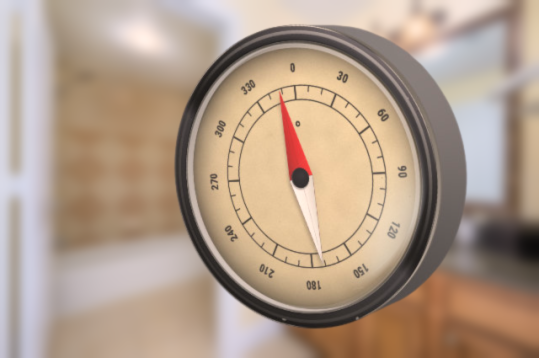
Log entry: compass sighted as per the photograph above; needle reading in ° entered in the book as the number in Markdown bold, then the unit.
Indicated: **350** °
